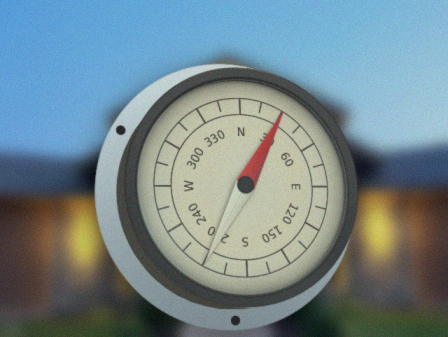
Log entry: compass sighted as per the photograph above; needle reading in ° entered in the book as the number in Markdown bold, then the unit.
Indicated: **30** °
